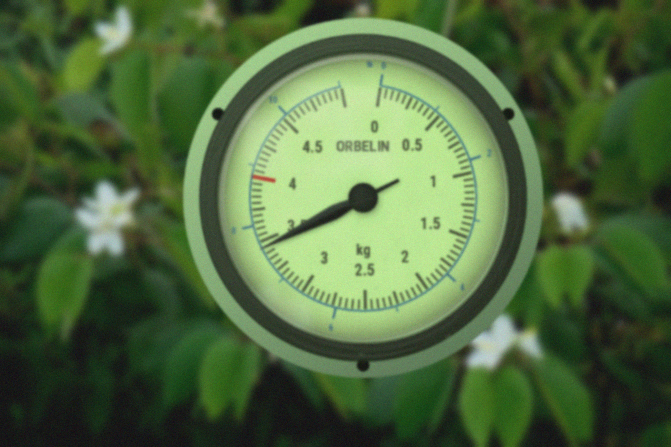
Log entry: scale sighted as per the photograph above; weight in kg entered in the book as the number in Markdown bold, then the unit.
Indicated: **3.45** kg
